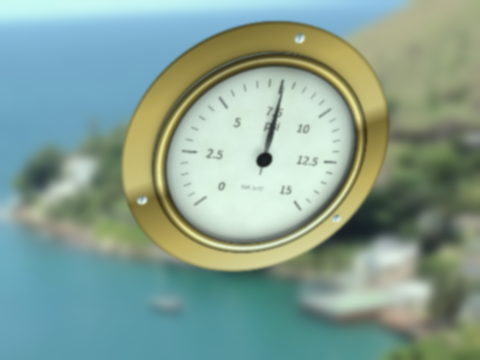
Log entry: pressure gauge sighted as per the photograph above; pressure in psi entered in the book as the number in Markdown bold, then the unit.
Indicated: **7.5** psi
